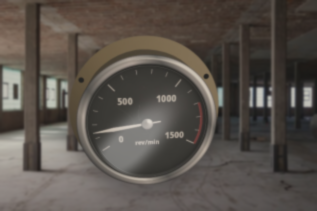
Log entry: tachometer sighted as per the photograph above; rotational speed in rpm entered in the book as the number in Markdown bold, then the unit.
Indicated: **150** rpm
